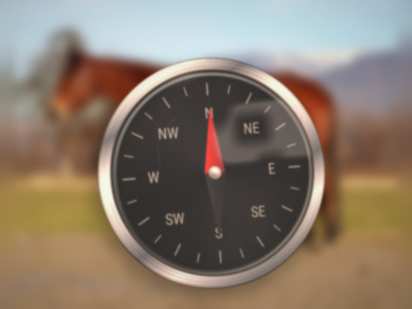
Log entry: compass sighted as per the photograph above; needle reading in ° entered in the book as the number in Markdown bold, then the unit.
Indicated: **0** °
